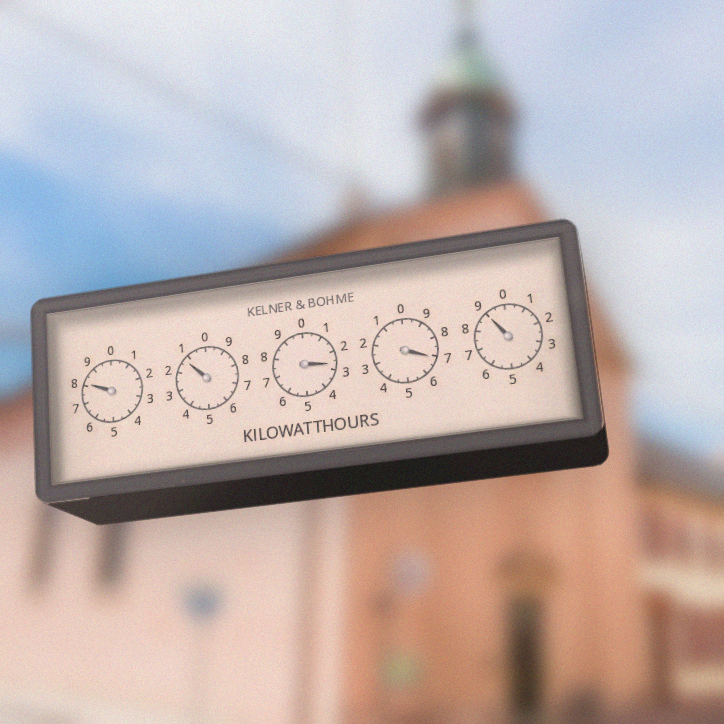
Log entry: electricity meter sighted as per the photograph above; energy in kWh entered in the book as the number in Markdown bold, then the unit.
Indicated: **81269** kWh
